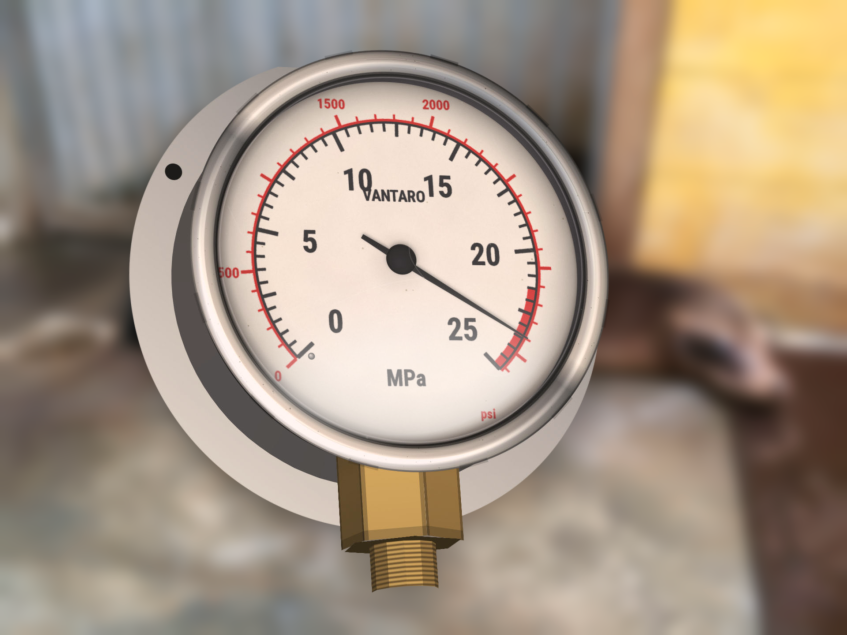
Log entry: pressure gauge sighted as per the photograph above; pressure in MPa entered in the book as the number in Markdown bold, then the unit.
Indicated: **23.5** MPa
